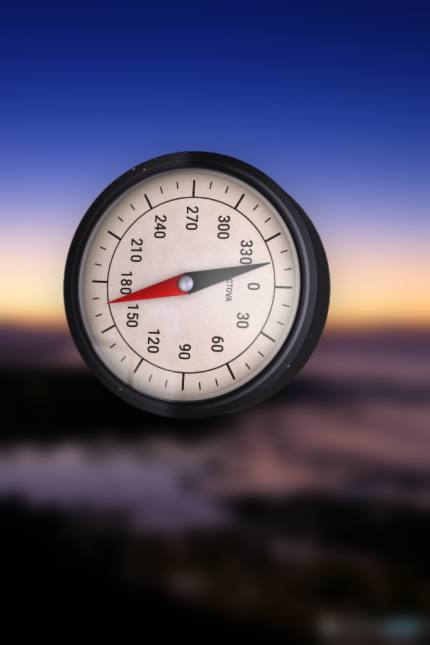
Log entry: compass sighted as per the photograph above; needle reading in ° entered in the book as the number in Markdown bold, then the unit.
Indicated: **165** °
